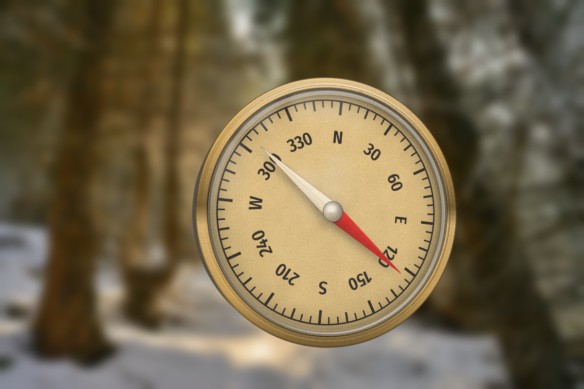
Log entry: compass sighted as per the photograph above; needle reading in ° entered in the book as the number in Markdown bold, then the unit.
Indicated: **125** °
